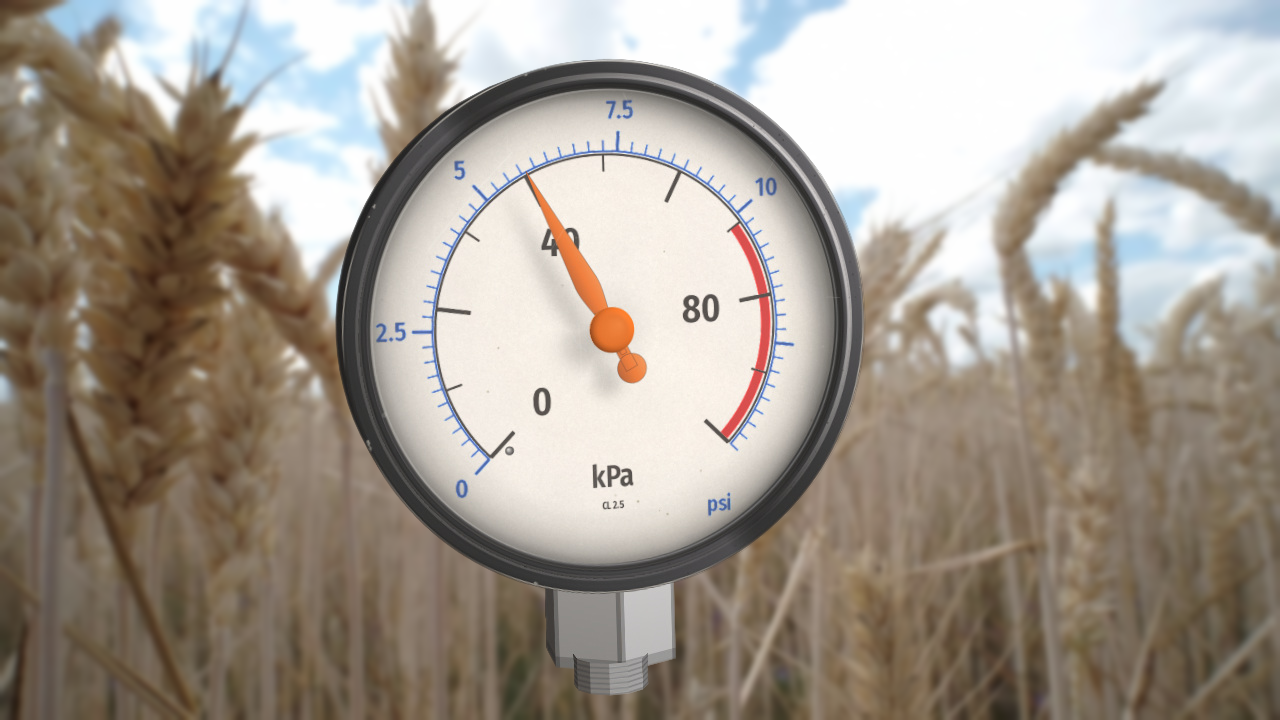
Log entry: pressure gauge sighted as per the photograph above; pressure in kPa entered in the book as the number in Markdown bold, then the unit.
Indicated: **40** kPa
